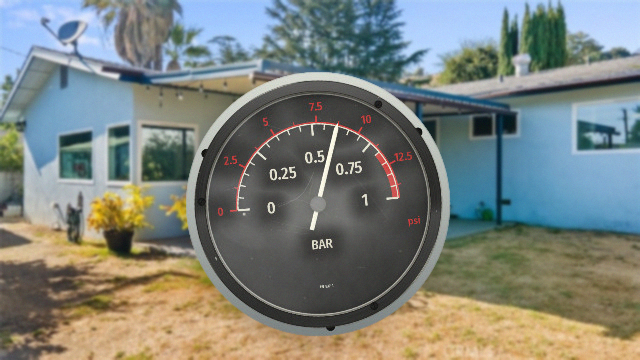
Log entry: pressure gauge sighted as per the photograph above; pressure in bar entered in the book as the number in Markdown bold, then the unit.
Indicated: **0.6** bar
